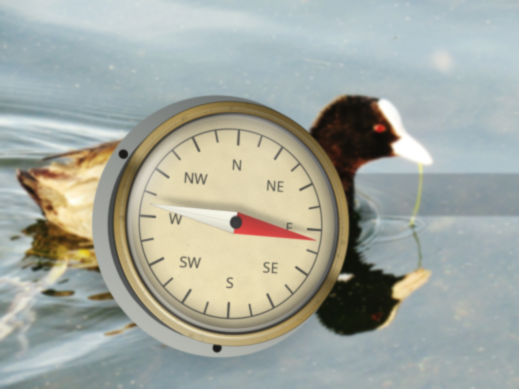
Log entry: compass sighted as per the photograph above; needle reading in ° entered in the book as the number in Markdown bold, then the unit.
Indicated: **97.5** °
